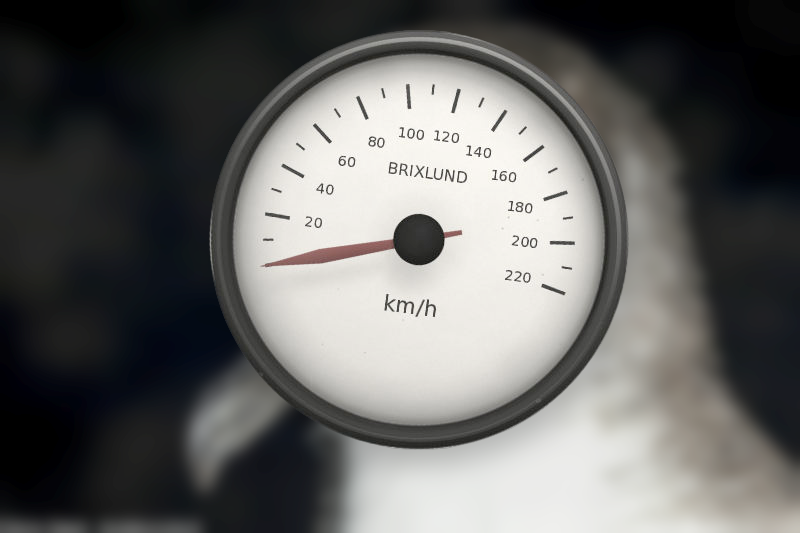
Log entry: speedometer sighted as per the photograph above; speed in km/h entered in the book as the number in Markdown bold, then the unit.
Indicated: **0** km/h
